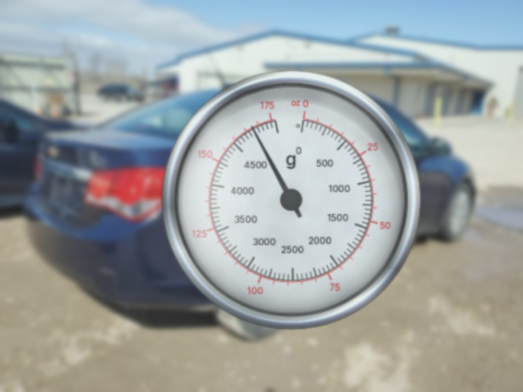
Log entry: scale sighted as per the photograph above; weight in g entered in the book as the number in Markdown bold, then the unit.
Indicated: **4750** g
